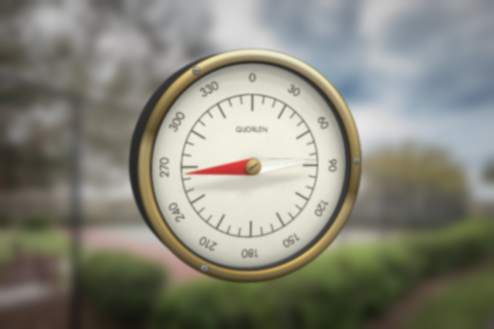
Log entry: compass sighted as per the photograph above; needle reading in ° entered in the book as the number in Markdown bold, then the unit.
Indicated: **265** °
